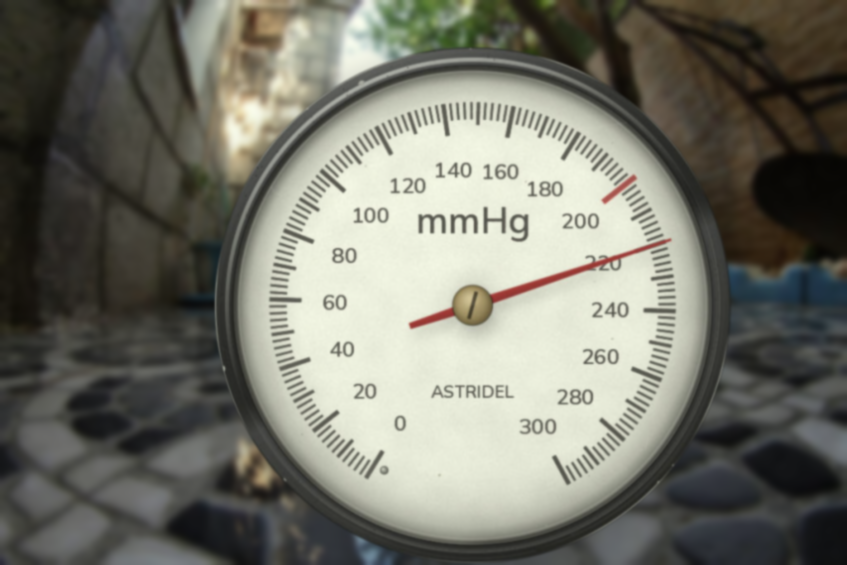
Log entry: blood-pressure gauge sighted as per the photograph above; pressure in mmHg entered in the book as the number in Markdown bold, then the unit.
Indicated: **220** mmHg
